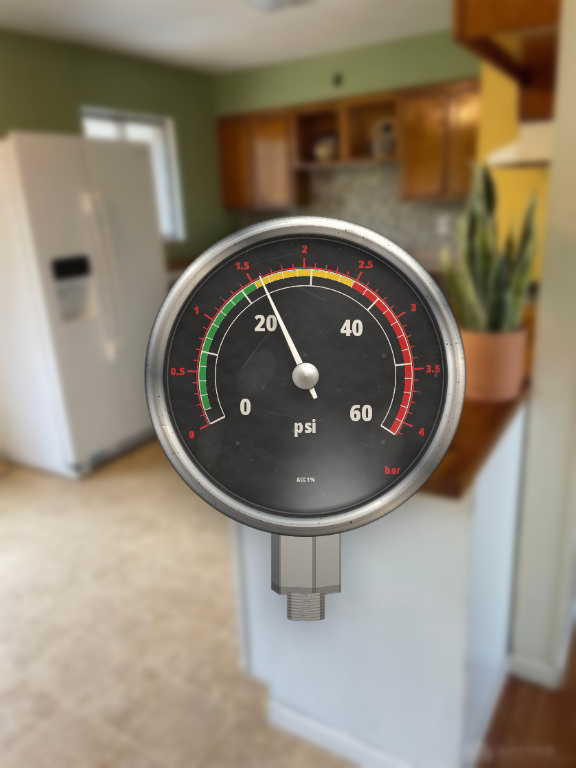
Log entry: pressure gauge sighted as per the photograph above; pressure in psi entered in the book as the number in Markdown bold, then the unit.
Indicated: **23** psi
